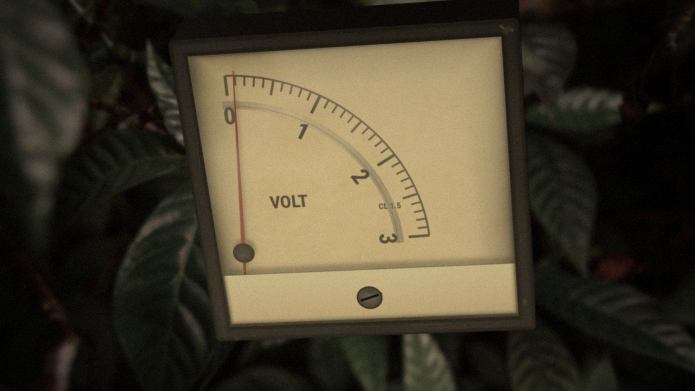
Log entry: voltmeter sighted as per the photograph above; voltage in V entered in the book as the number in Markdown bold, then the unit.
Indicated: **0.1** V
